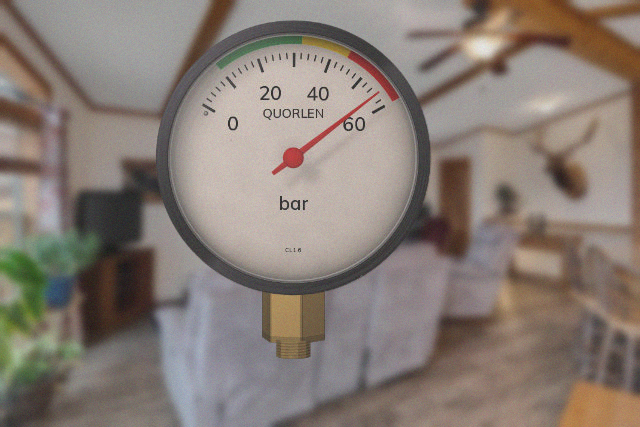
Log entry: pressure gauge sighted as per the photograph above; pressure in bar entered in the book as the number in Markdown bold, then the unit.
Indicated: **56** bar
